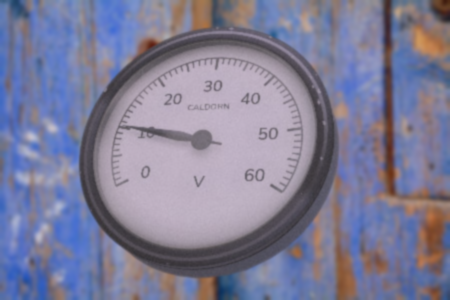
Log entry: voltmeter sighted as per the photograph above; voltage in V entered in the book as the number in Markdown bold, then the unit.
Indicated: **10** V
